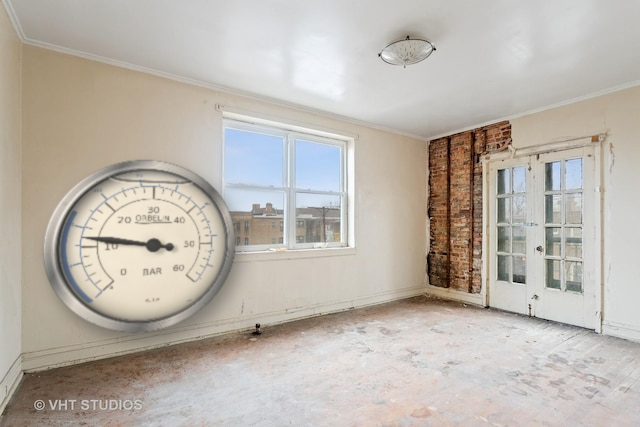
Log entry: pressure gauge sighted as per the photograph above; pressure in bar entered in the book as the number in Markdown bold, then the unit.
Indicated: **12** bar
